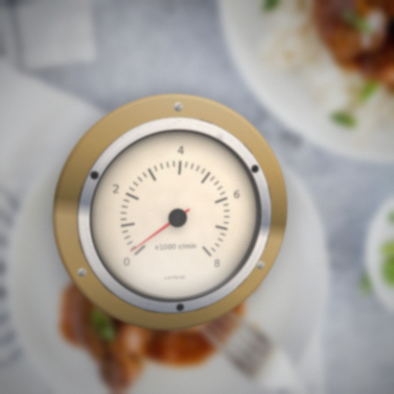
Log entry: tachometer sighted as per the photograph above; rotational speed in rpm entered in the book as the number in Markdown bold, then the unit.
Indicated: **200** rpm
